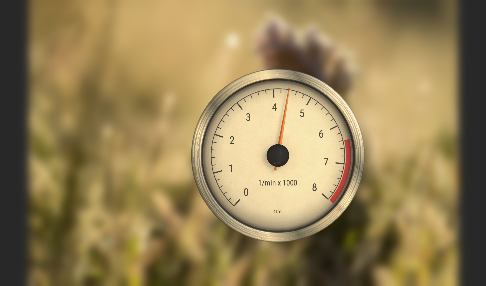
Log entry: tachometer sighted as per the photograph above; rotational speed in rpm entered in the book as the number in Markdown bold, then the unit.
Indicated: **4400** rpm
